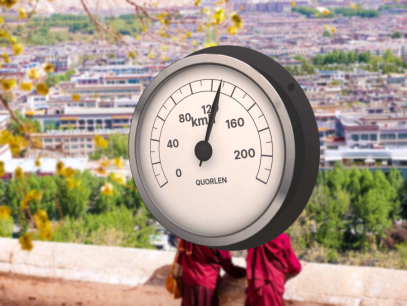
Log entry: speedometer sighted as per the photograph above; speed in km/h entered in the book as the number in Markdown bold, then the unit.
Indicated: **130** km/h
